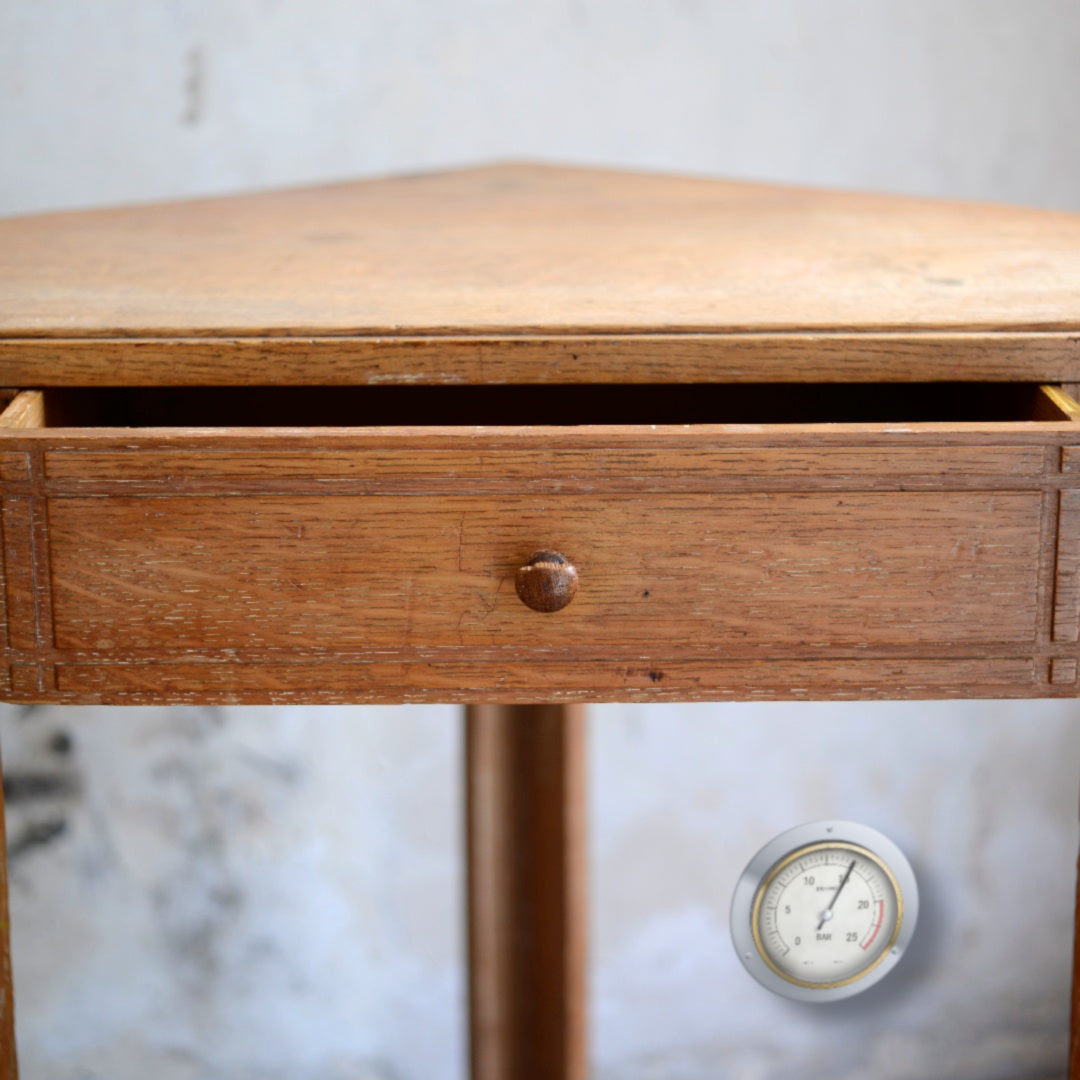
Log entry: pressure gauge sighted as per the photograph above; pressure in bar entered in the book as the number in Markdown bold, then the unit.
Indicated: **15** bar
